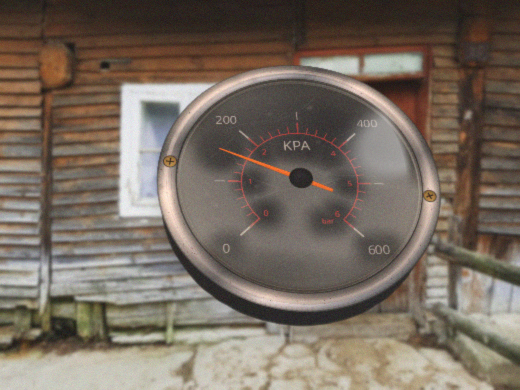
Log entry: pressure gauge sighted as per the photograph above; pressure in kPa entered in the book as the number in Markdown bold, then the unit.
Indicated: **150** kPa
